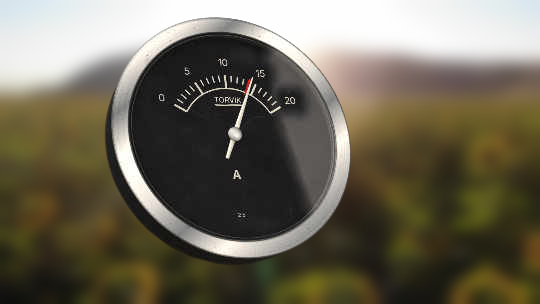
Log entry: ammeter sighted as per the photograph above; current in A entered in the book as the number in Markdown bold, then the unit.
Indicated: **14** A
